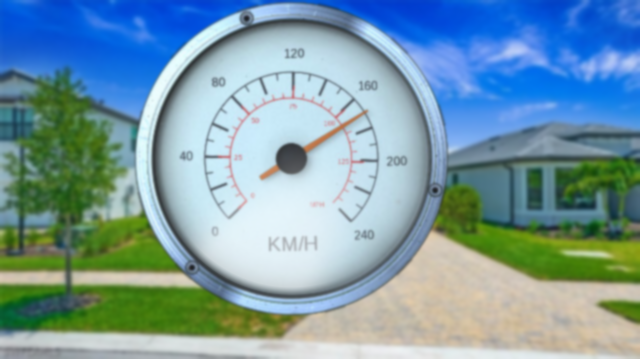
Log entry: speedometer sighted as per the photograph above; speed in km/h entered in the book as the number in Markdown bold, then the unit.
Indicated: **170** km/h
